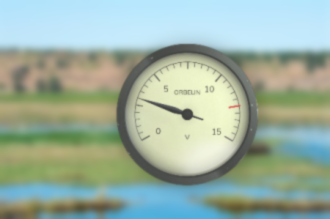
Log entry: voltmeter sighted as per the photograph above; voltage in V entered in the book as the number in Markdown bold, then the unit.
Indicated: **3** V
